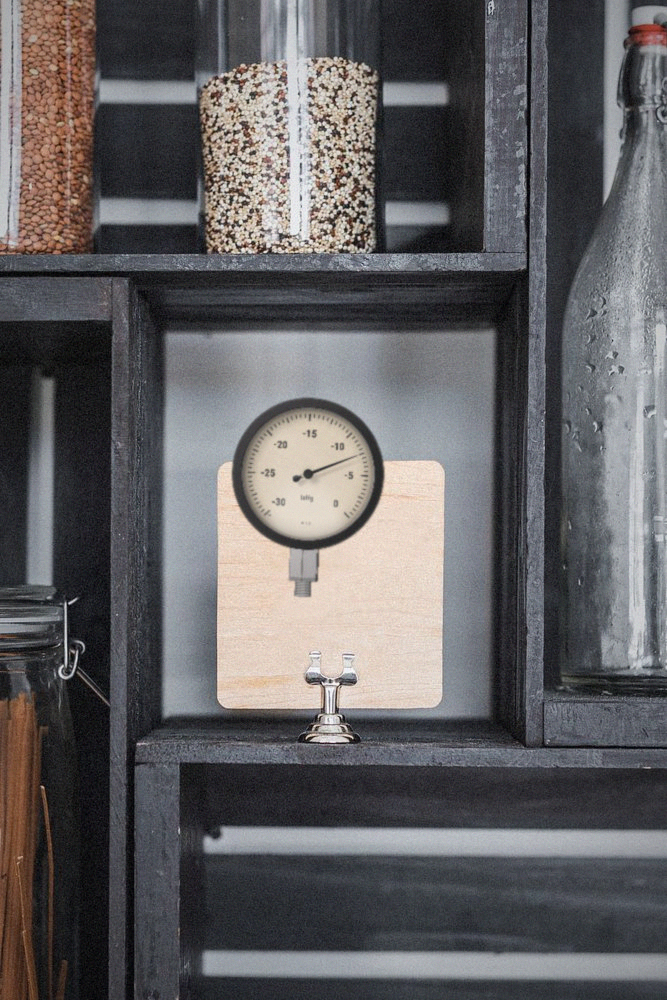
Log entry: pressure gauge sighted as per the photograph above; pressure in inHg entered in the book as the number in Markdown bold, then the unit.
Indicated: **-7.5** inHg
